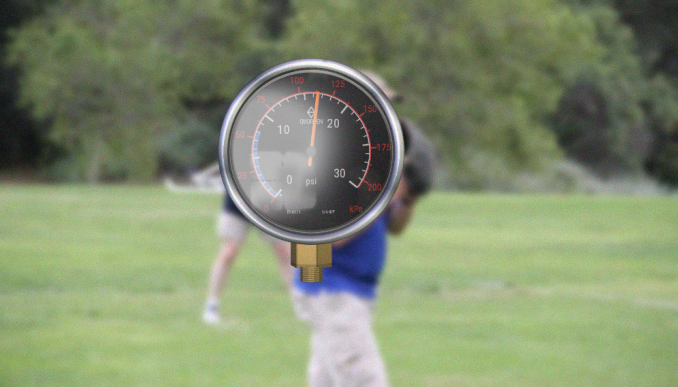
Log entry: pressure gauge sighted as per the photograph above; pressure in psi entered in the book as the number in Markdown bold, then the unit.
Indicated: **16.5** psi
